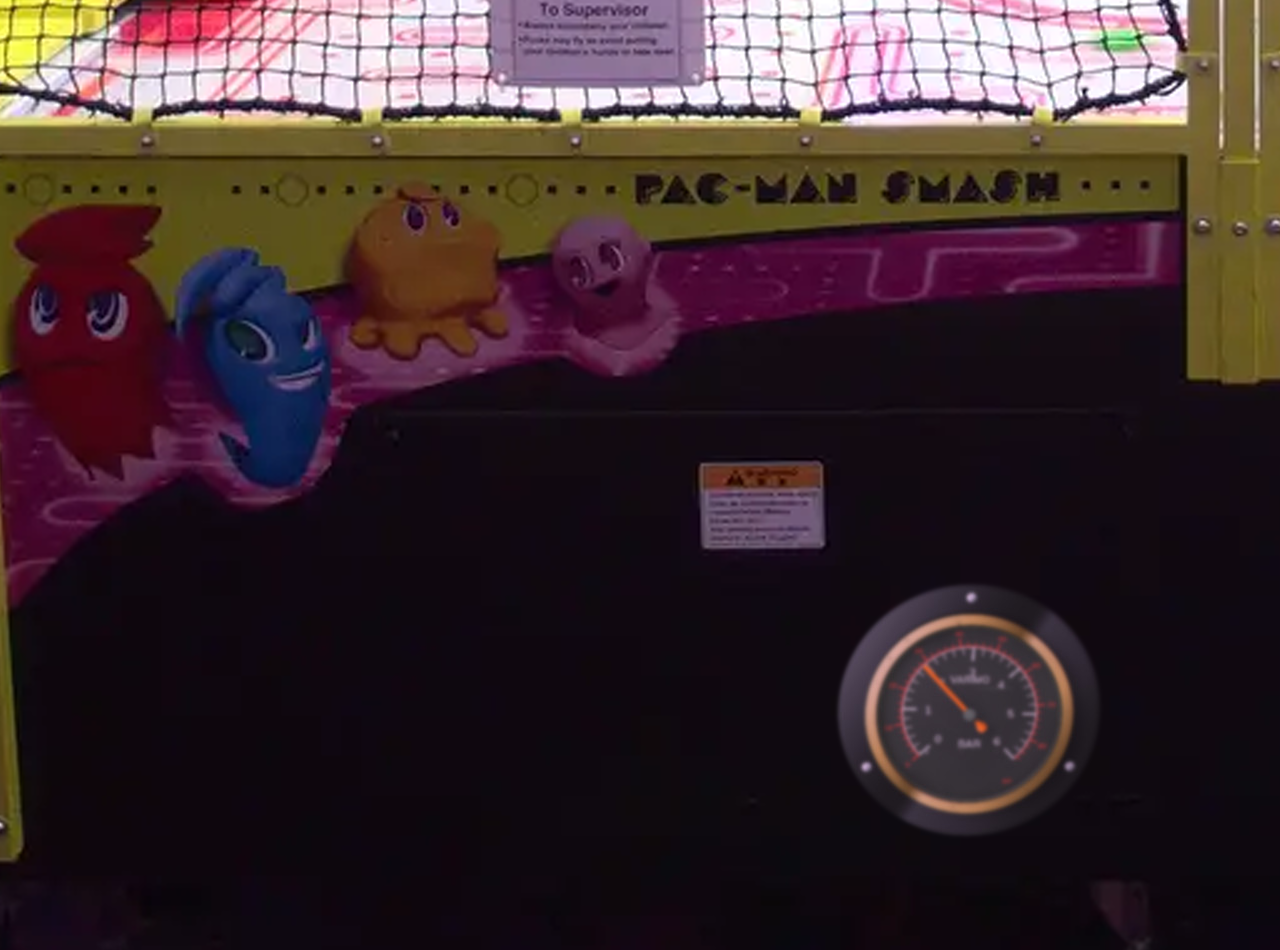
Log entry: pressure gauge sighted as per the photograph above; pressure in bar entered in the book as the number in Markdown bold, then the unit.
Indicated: **2** bar
